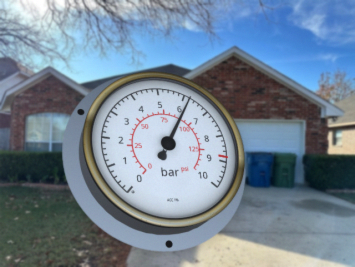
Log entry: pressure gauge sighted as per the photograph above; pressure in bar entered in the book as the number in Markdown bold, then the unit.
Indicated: **6.2** bar
